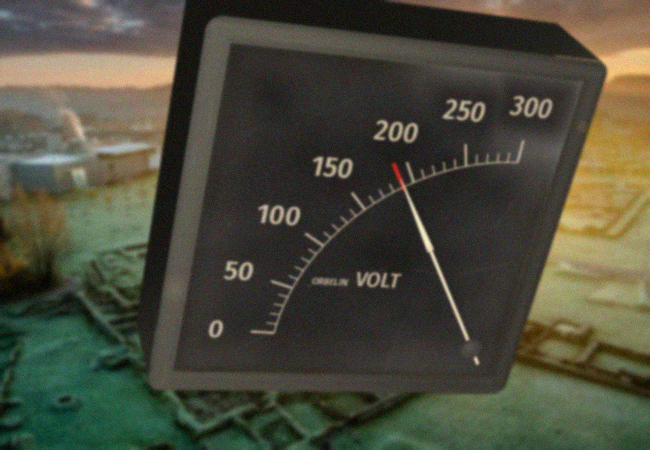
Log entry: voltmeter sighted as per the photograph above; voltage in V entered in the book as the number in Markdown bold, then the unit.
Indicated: **190** V
